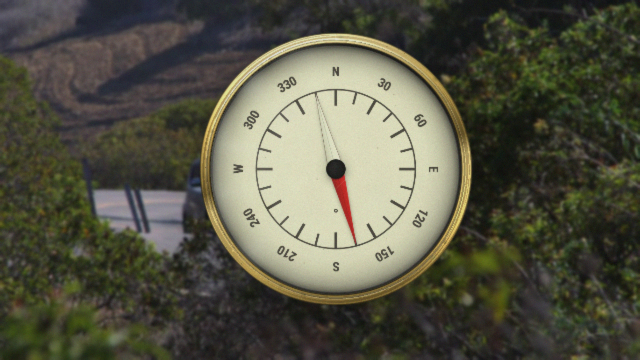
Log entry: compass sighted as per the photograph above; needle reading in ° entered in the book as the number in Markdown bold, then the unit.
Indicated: **165** °
